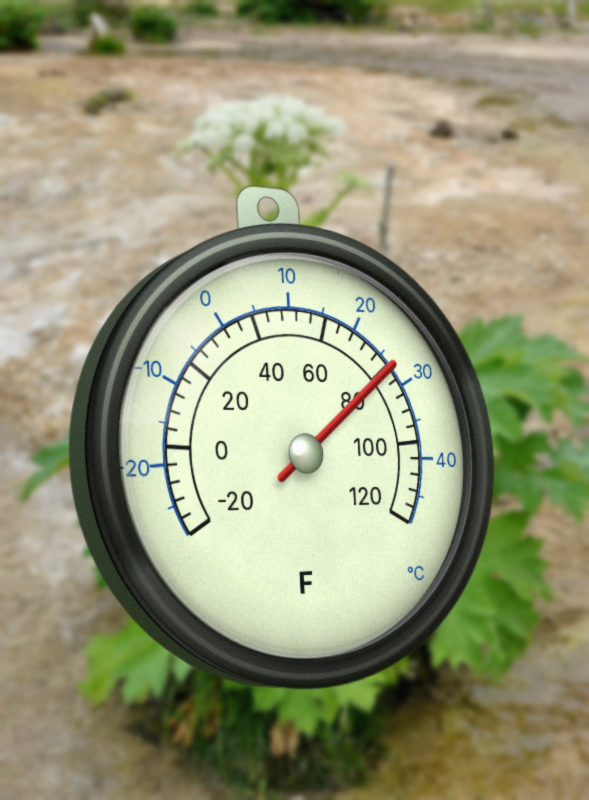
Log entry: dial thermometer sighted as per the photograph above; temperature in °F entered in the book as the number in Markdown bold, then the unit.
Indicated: **80** °F
